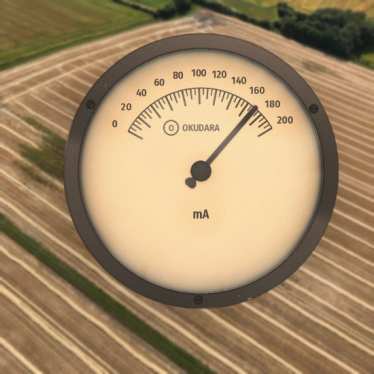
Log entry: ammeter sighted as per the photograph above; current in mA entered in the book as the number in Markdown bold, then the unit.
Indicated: **170** mA
